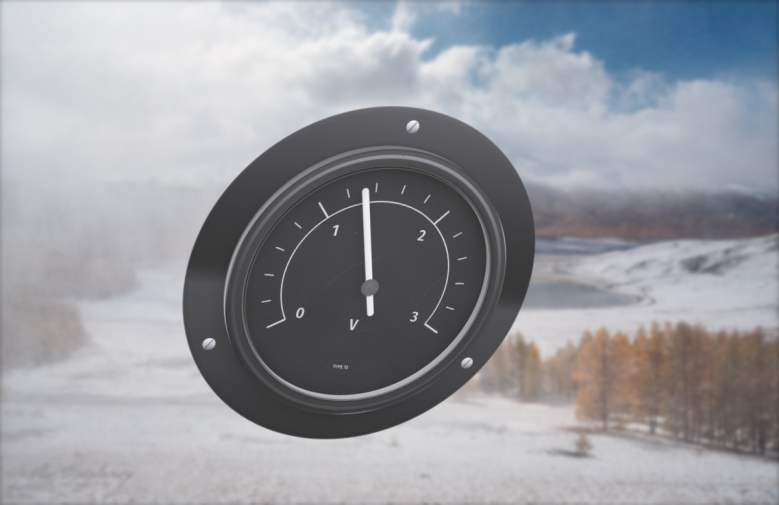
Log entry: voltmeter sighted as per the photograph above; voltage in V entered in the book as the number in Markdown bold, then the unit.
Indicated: **1.3** V
